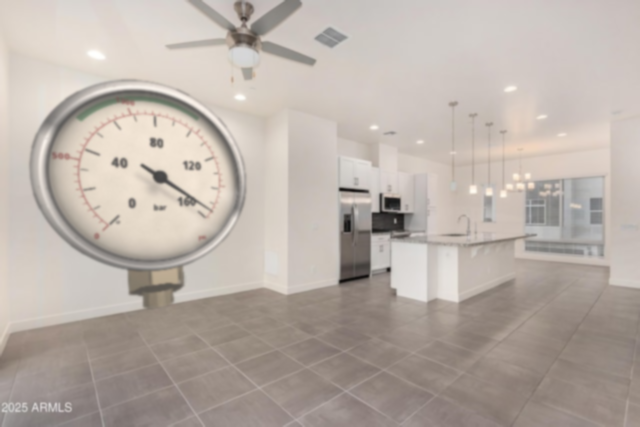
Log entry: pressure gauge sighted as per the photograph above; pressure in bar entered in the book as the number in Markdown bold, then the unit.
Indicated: **155** bar
